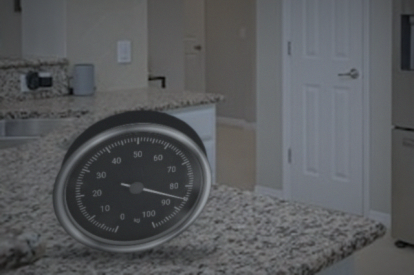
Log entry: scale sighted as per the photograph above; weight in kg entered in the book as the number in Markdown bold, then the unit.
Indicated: **85** kg
